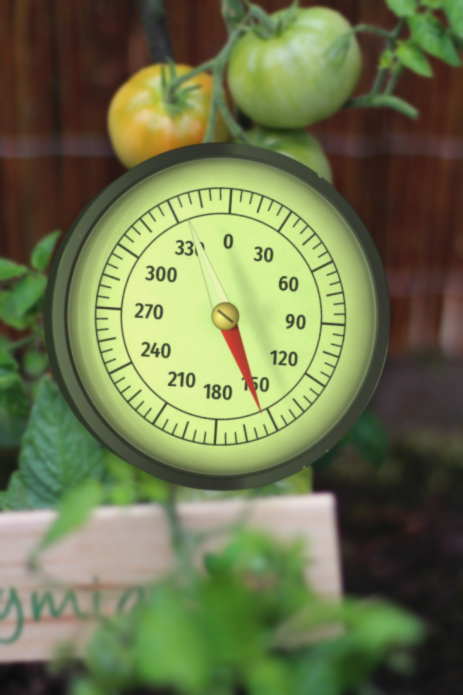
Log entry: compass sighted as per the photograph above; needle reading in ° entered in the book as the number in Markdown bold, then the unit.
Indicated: **155** °
